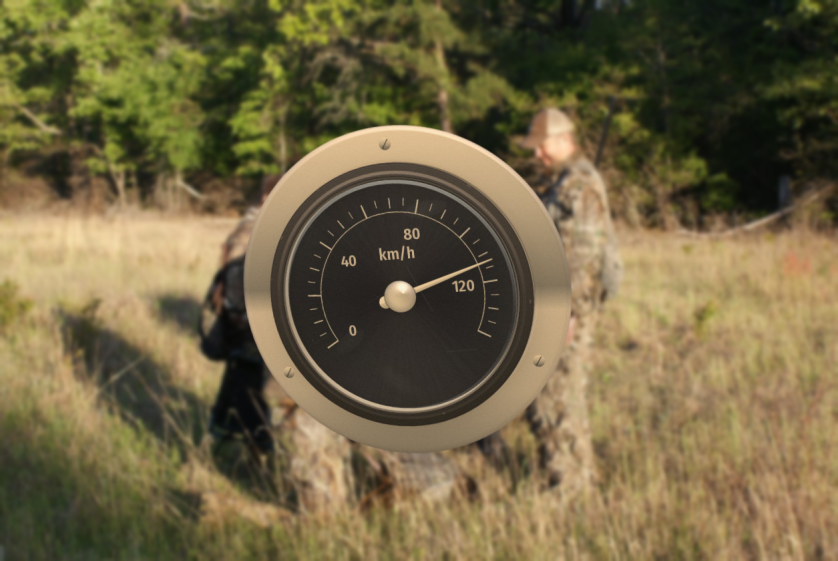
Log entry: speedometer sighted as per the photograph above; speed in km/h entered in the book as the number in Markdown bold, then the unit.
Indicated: **112.5** km/h
